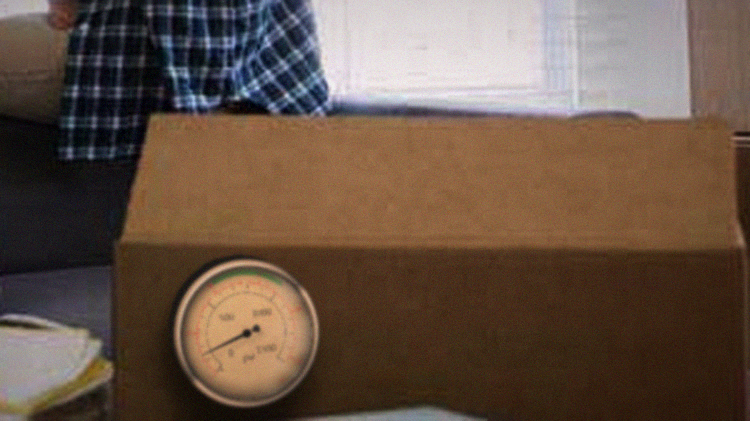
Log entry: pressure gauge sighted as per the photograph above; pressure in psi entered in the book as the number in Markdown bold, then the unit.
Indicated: **150** psi
